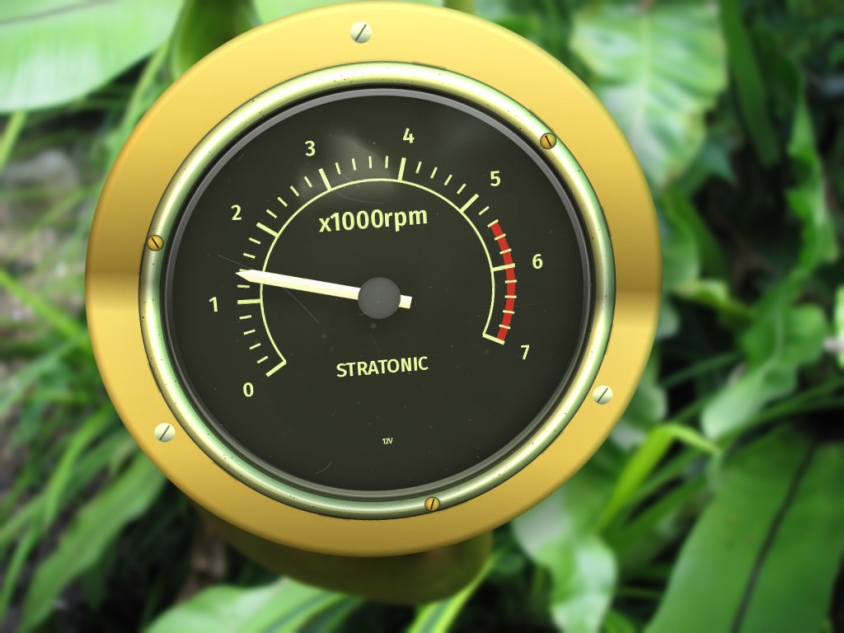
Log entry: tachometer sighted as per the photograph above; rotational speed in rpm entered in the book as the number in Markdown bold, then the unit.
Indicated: **1400** rpm
